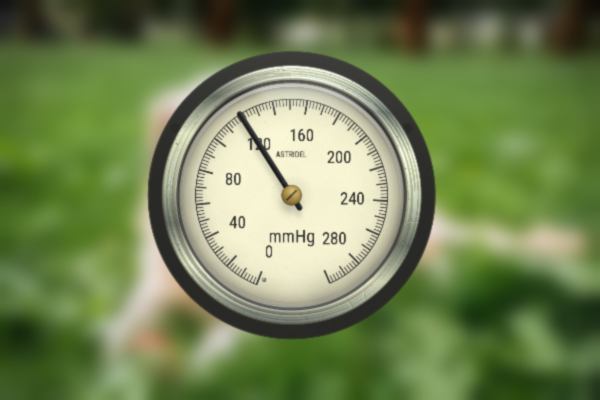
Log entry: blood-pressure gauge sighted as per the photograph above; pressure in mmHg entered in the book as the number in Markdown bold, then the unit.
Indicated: **120** mmHg
